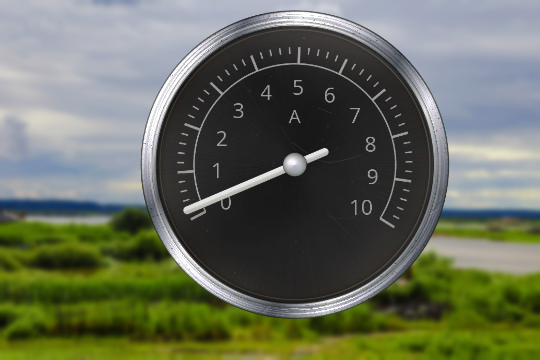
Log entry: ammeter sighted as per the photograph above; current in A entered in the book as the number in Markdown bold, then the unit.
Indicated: **0.2** A
